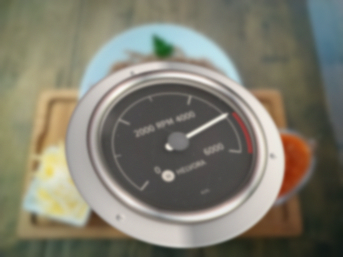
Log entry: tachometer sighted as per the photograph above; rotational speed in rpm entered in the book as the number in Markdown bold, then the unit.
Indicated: **5000** rpm
